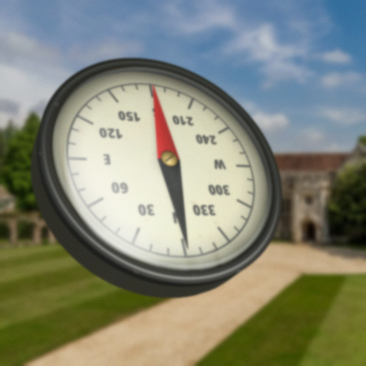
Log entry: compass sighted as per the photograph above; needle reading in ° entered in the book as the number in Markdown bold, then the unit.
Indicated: **180** °
